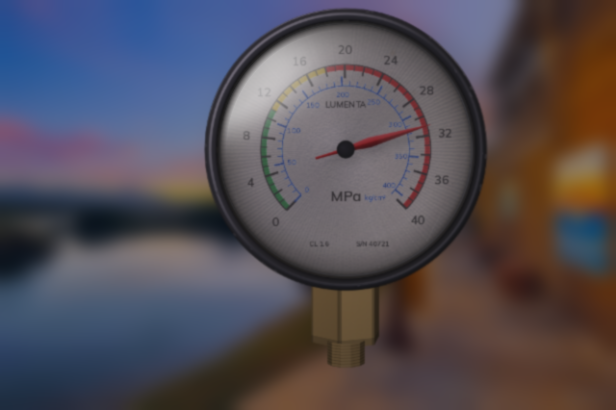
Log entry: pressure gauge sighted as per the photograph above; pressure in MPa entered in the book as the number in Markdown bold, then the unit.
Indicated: **31** MPa
